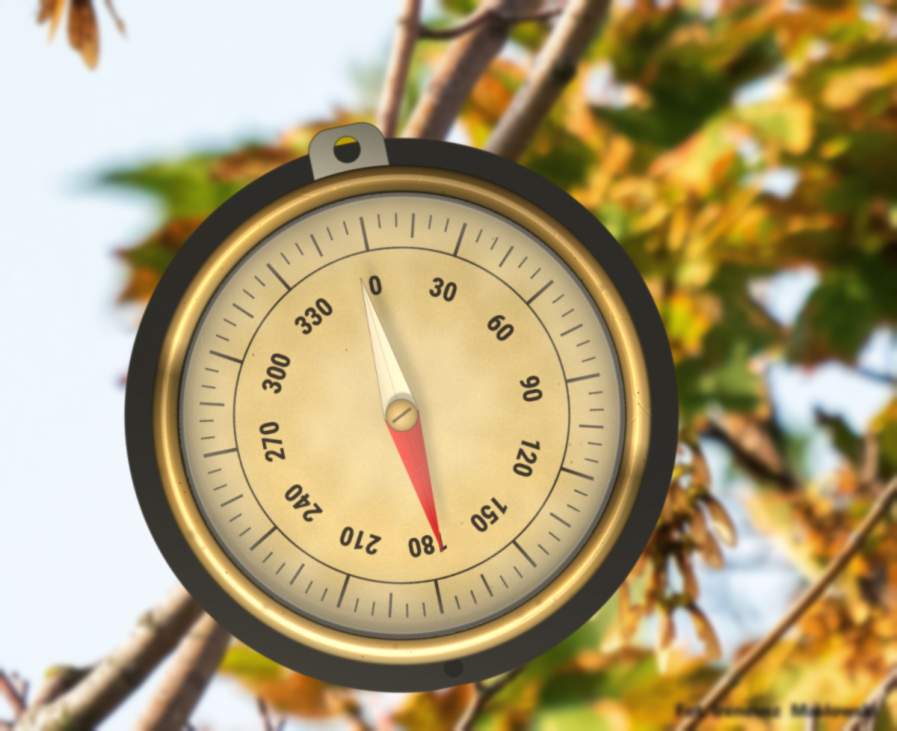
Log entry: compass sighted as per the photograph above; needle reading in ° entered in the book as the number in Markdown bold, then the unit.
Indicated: **175** °
